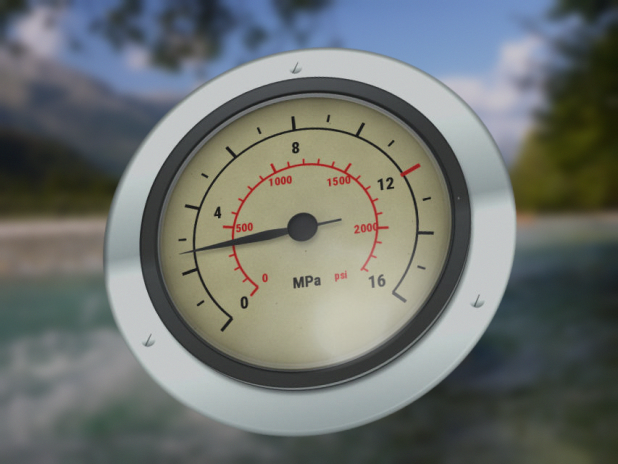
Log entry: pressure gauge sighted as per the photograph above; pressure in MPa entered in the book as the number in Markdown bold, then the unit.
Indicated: **2.5** MPa
